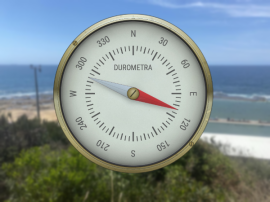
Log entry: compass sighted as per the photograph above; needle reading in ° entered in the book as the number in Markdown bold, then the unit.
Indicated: **110** °
